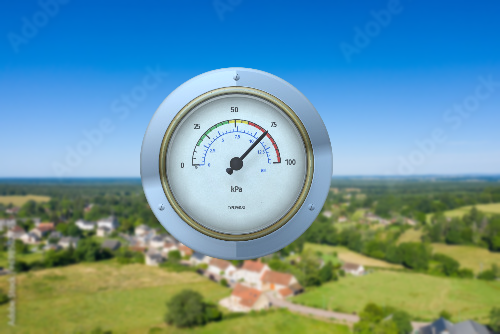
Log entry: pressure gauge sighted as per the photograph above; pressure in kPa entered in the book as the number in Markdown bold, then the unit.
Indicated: **75** kPa
